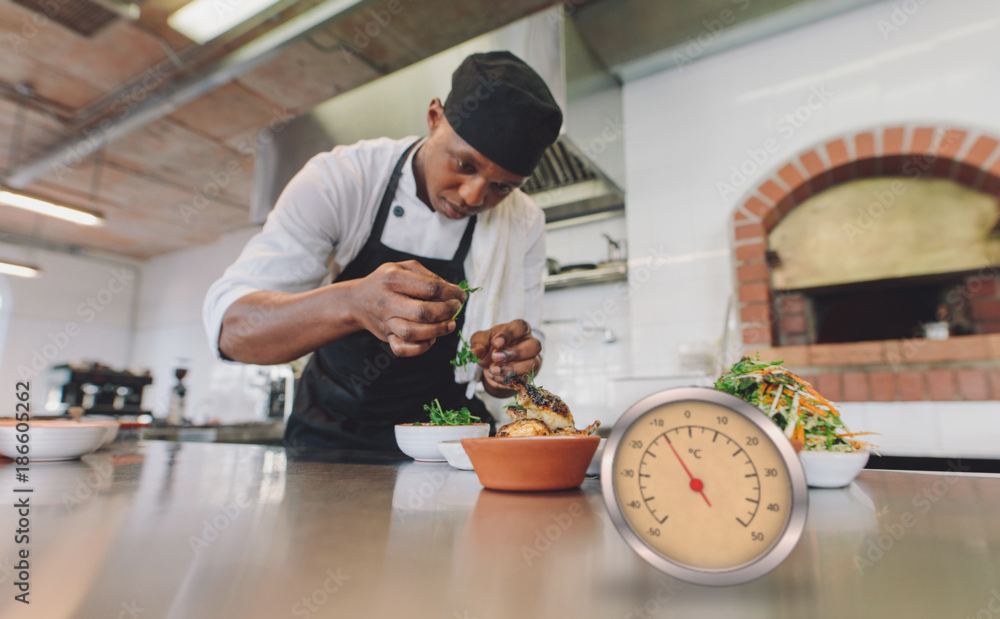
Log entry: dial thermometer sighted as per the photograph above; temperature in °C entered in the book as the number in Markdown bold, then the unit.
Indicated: **-10** °C
